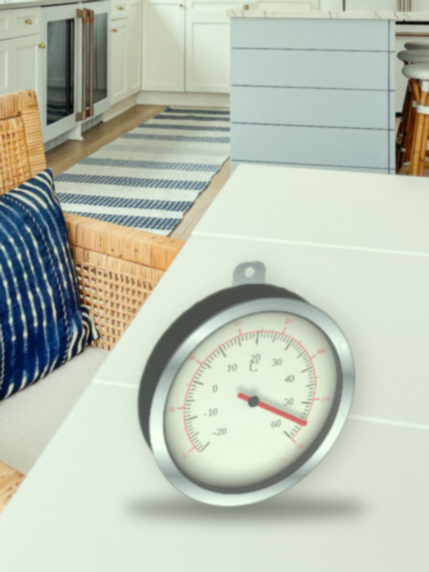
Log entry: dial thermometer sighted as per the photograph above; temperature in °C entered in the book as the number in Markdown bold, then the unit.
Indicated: **55** °C
